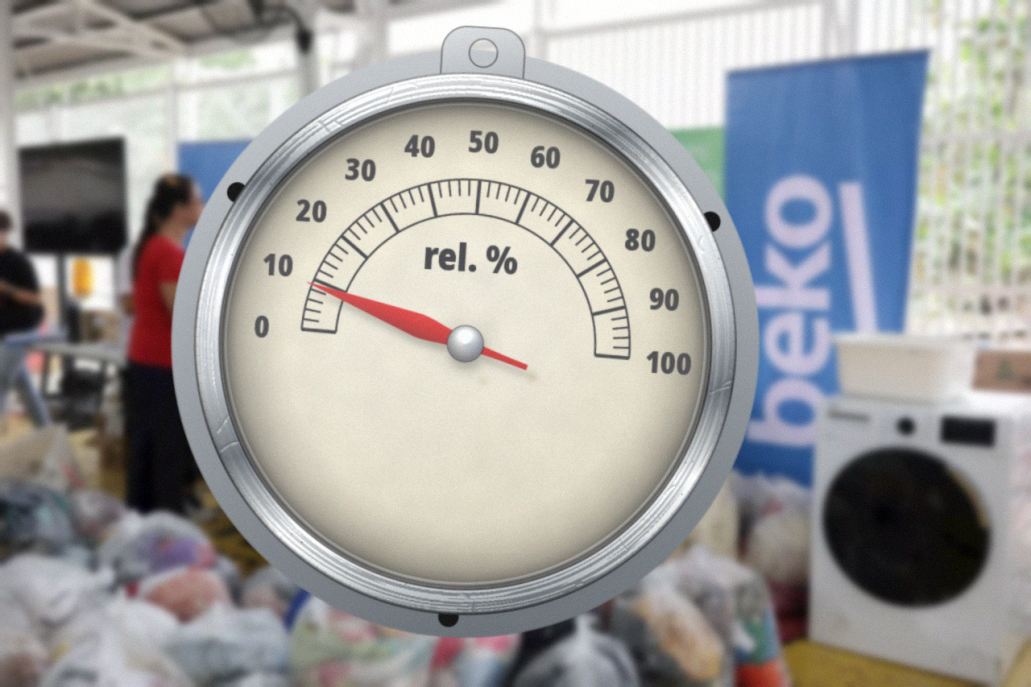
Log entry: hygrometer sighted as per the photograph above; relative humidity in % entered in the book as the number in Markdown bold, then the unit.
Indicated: **9** %
